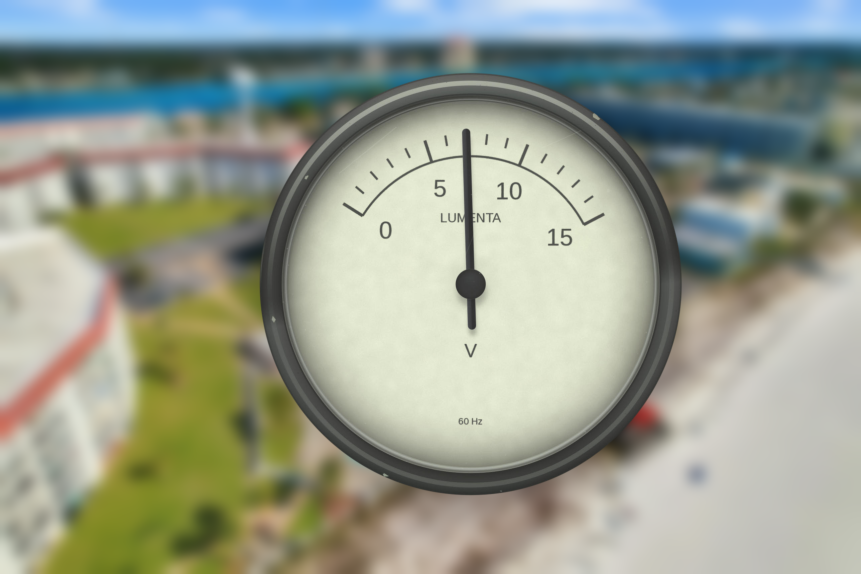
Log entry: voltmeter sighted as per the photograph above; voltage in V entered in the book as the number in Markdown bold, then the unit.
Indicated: **7** V
